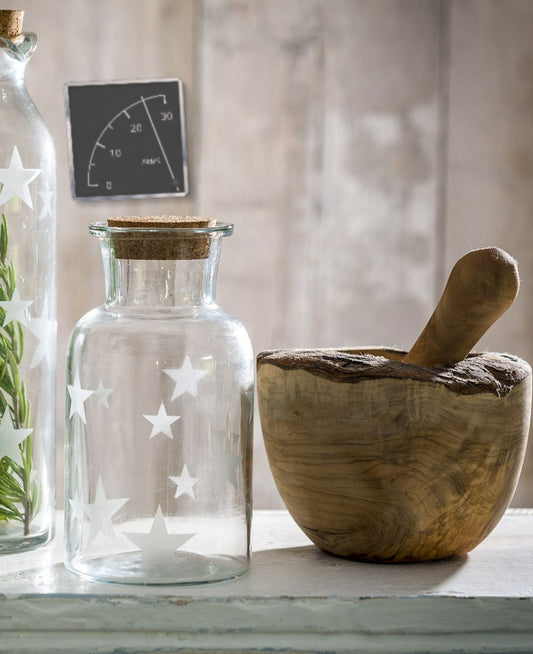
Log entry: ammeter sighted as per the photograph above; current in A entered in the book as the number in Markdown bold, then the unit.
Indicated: **25** A
